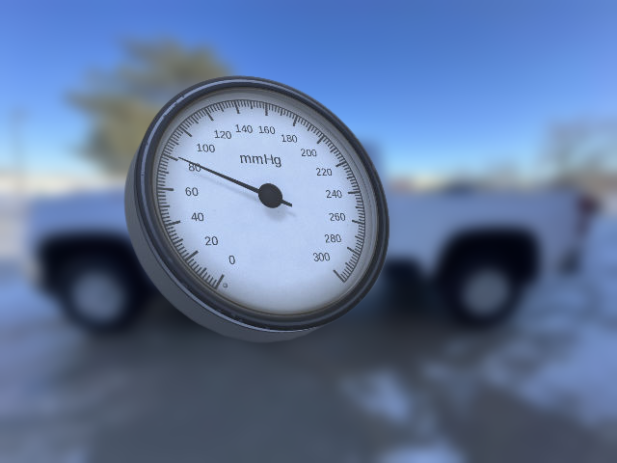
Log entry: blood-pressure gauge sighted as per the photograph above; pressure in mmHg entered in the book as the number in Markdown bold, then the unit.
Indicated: **80** mmHg
